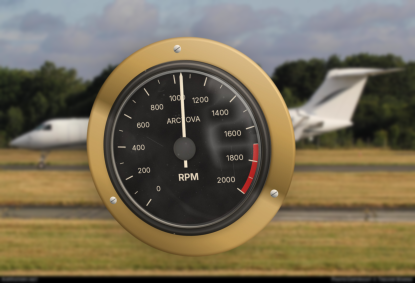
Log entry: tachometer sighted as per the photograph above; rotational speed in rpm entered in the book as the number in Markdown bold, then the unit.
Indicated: **1050** rpm
